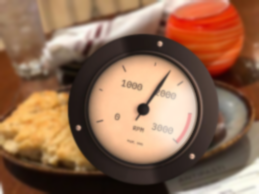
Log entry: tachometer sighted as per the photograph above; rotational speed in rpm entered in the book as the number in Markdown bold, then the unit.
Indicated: **1750** rpm
